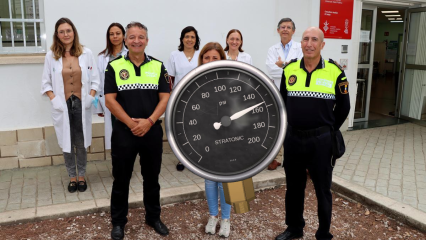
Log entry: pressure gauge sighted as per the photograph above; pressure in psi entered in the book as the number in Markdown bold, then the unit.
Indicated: **155** psi
